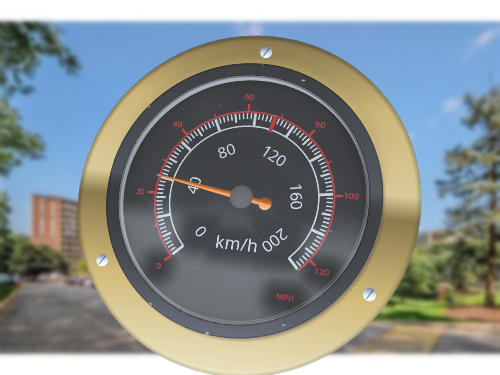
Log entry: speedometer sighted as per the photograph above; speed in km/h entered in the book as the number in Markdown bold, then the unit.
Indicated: **40** km/h
